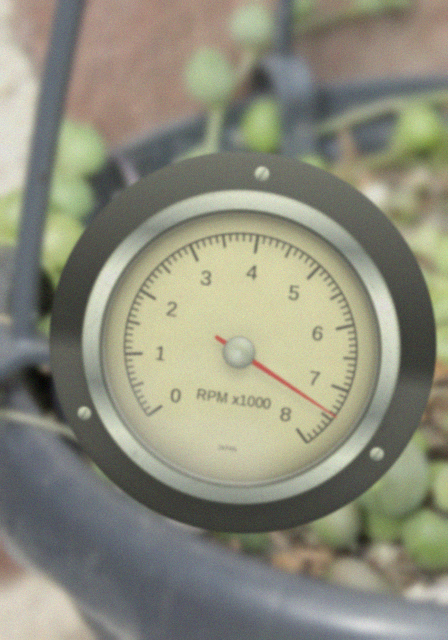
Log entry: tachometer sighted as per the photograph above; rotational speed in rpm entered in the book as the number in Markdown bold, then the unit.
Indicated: **7400** rpm
